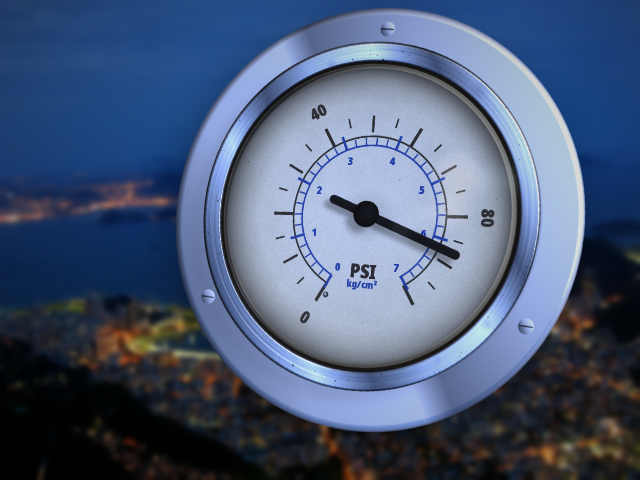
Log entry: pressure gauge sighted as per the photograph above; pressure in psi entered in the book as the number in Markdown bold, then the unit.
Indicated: **87.5** psi
